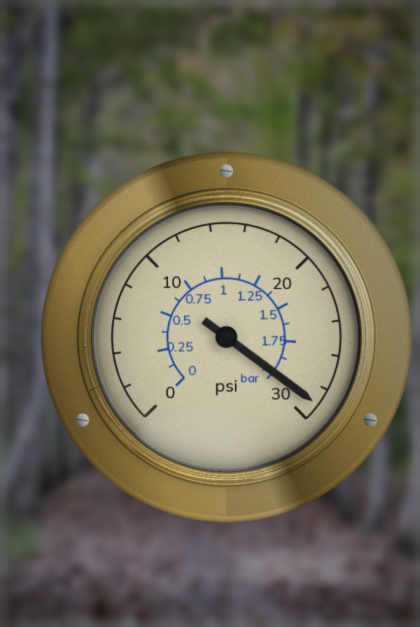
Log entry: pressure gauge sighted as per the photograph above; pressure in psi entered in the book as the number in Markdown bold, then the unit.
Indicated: **29** psi
